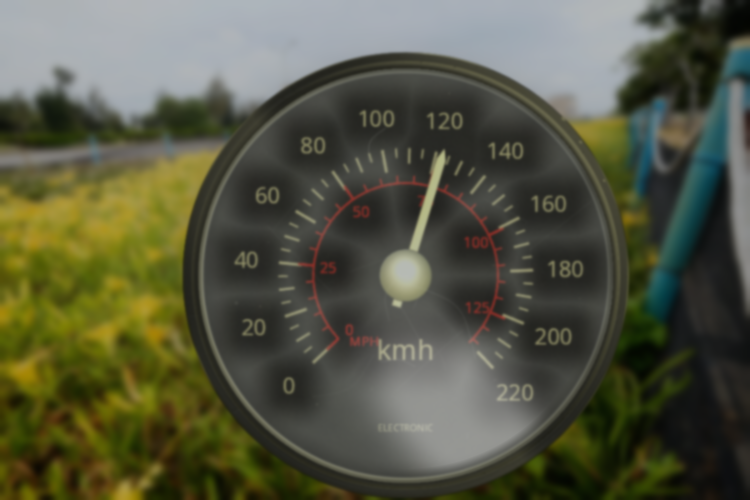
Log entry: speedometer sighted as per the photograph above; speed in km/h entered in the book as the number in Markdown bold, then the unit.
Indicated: **122.5** km/h
